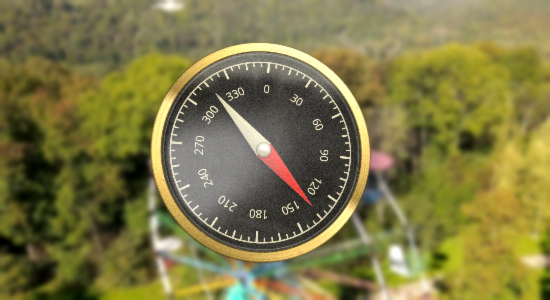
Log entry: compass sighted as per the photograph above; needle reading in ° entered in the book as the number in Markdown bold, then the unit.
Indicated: **135** °
